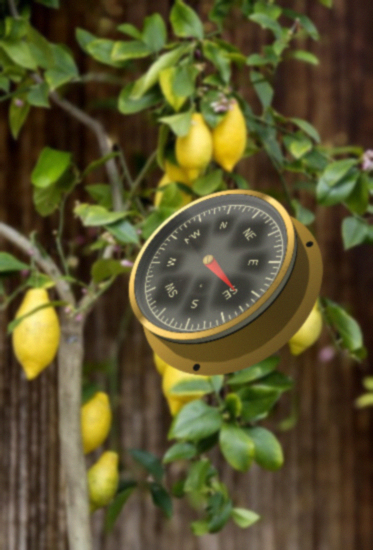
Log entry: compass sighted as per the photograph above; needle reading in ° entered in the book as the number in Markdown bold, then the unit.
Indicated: **130** °
